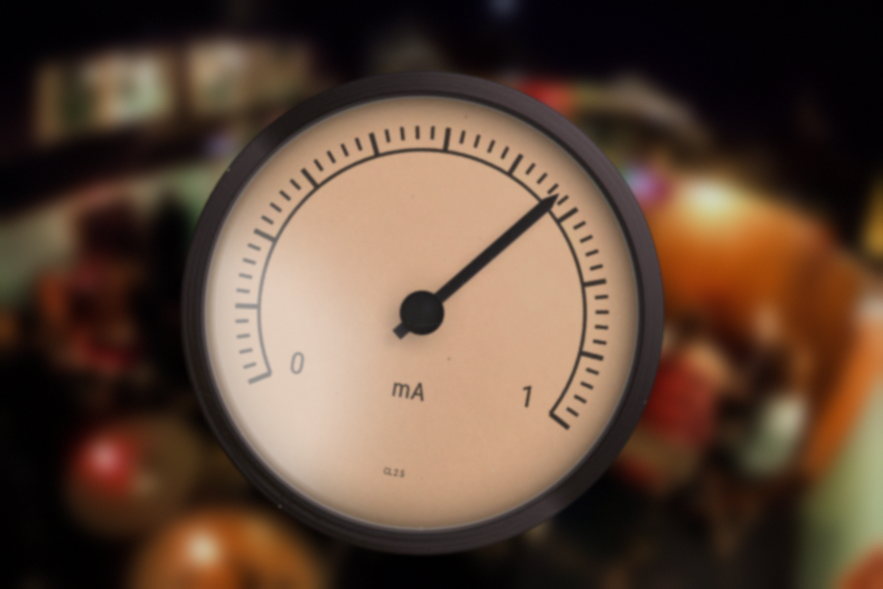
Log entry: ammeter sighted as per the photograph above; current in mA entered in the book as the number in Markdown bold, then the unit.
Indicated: **0.67** mA
